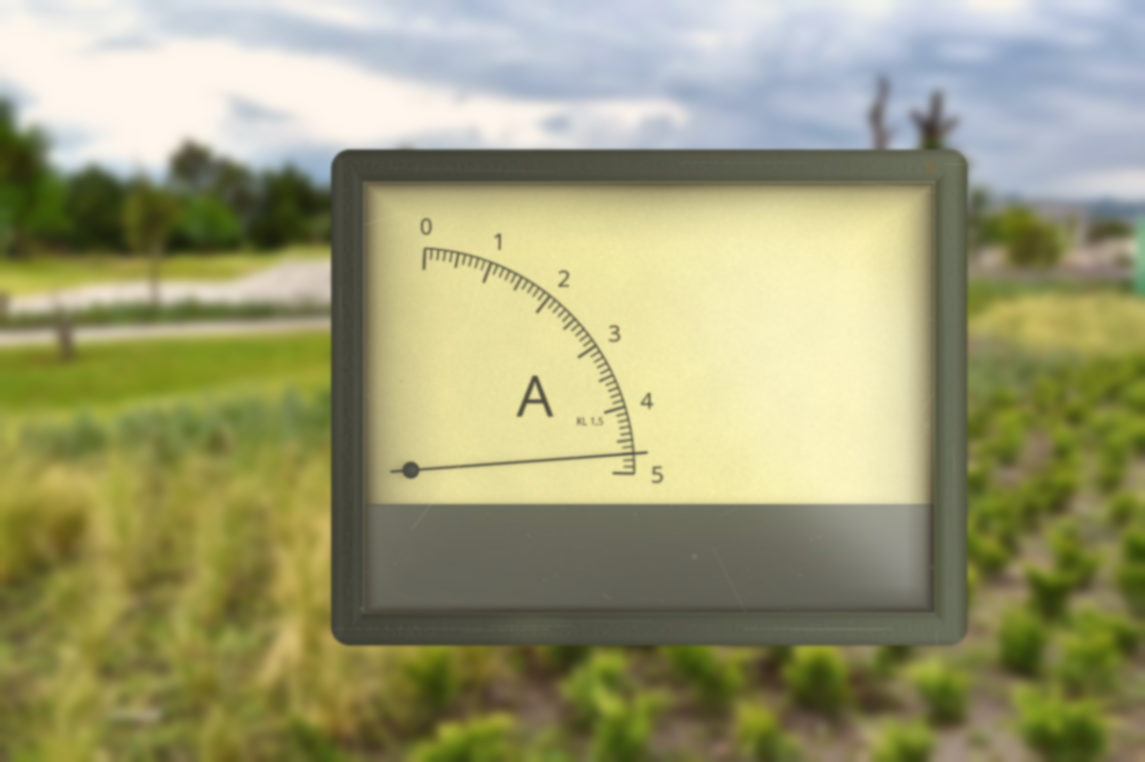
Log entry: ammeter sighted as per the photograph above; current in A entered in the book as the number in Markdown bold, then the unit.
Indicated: **4.7** A
